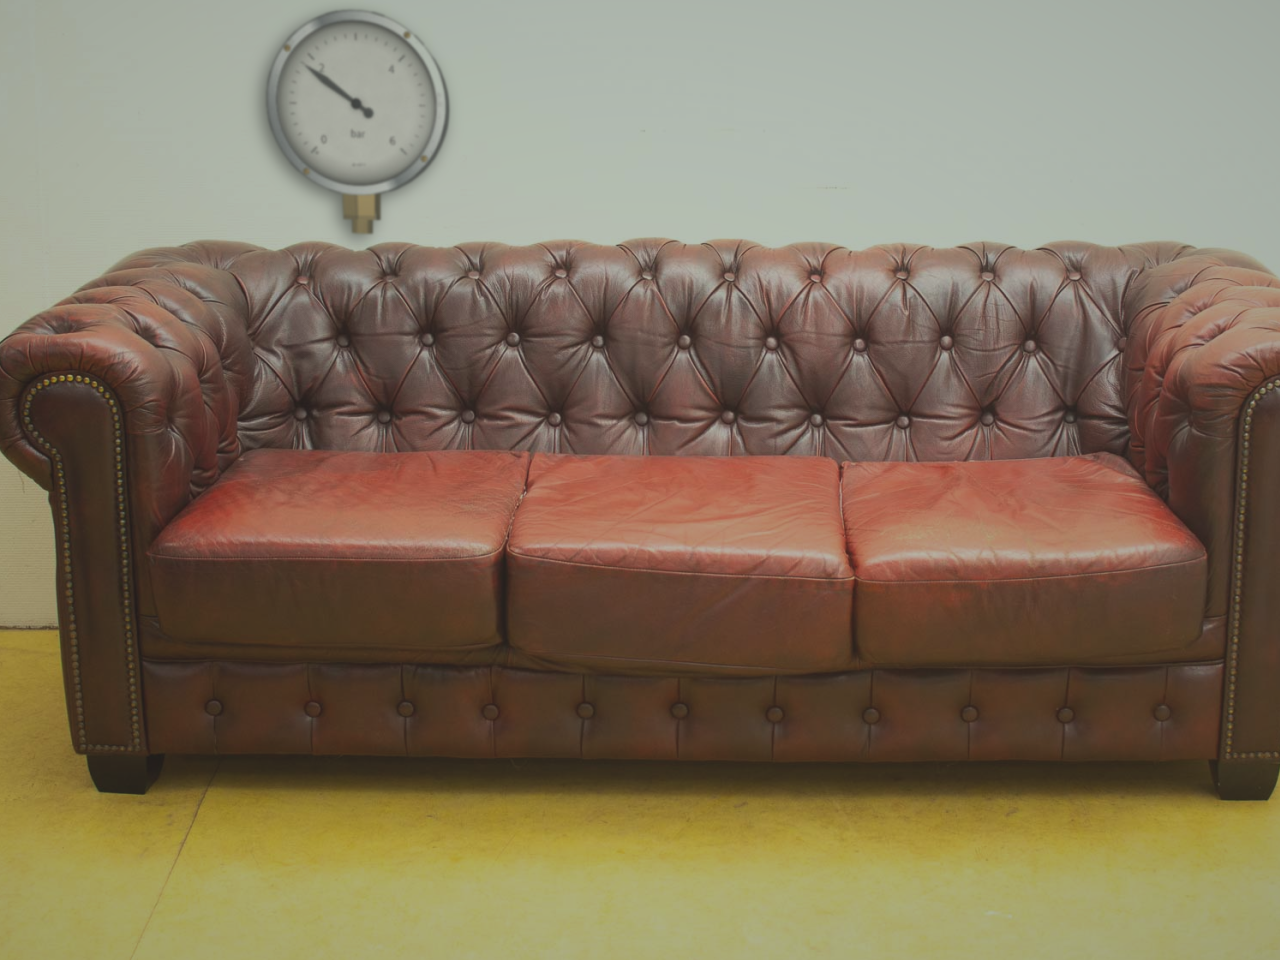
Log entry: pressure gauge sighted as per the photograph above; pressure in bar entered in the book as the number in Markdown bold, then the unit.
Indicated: **1.8** bar
